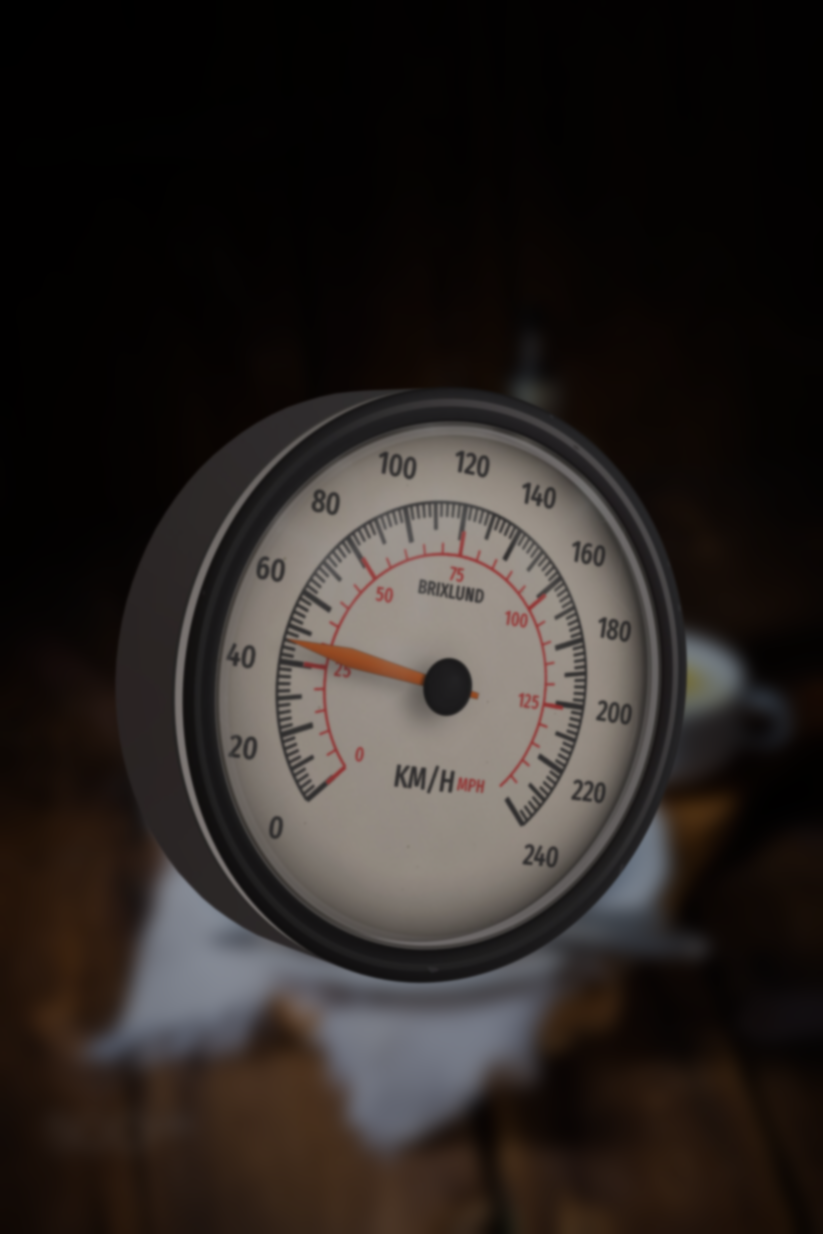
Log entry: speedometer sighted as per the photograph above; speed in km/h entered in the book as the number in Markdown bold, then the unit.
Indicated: **46** km/h
